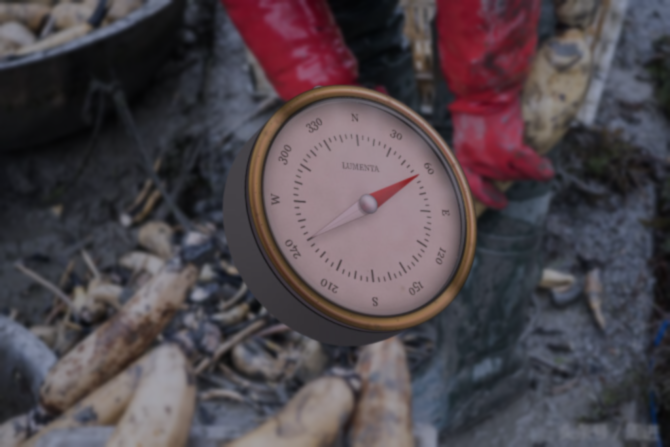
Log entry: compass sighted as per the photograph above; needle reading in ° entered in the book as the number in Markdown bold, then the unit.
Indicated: **60** °
